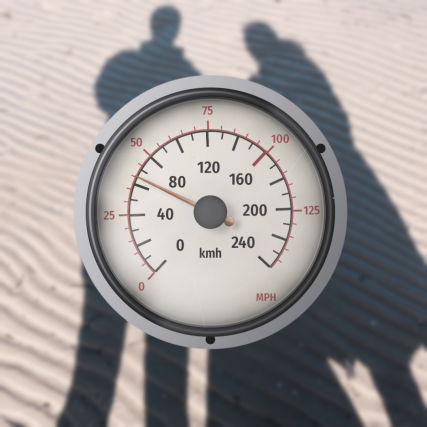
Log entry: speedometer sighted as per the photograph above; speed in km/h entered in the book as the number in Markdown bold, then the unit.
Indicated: **65** km/h
